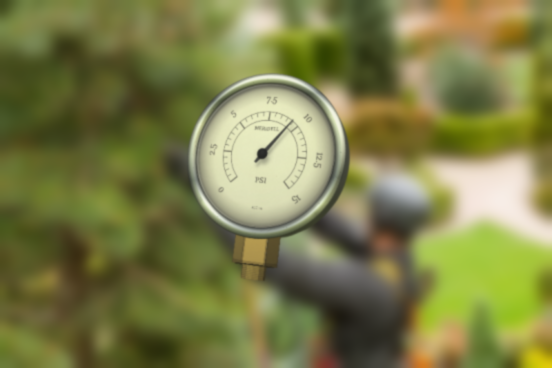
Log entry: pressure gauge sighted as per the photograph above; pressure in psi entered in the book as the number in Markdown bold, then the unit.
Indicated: **9.5** psi
